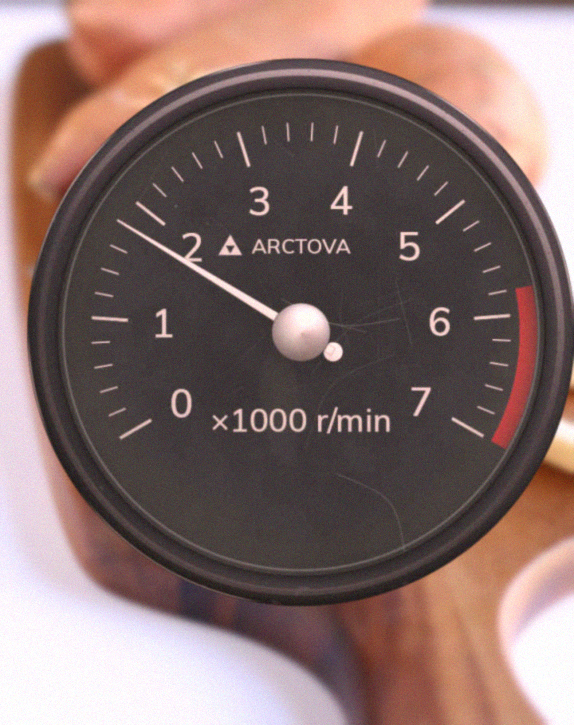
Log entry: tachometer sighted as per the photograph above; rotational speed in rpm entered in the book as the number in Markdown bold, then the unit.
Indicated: **1800** rpm
